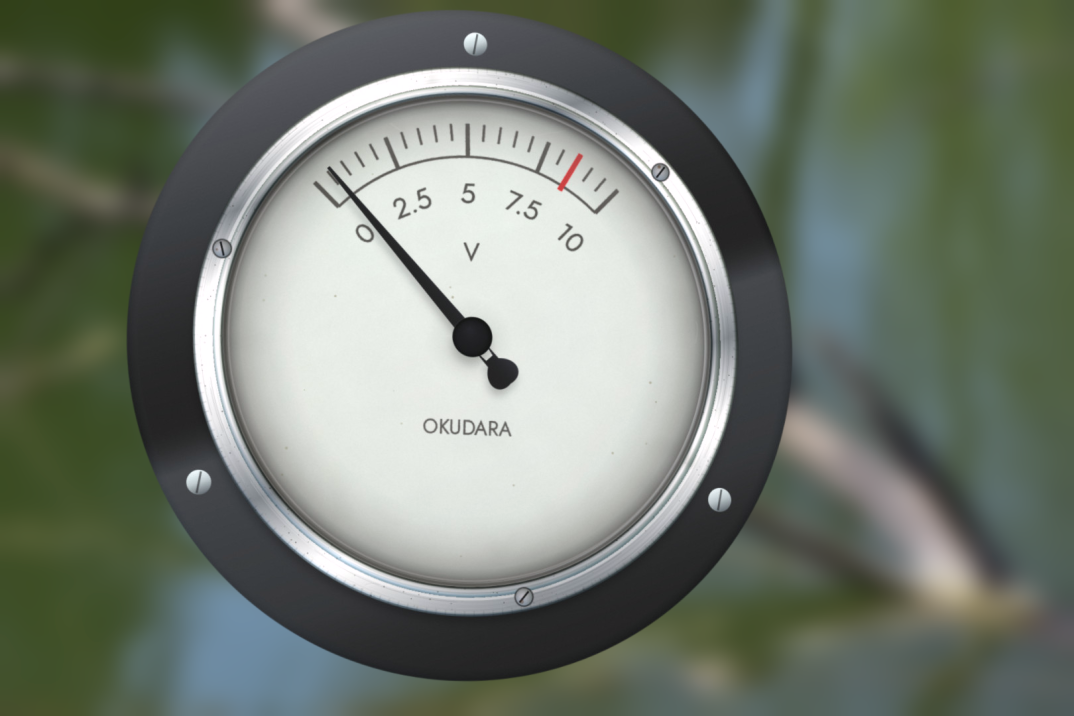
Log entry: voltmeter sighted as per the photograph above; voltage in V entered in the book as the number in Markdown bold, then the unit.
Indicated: **0.5** V
